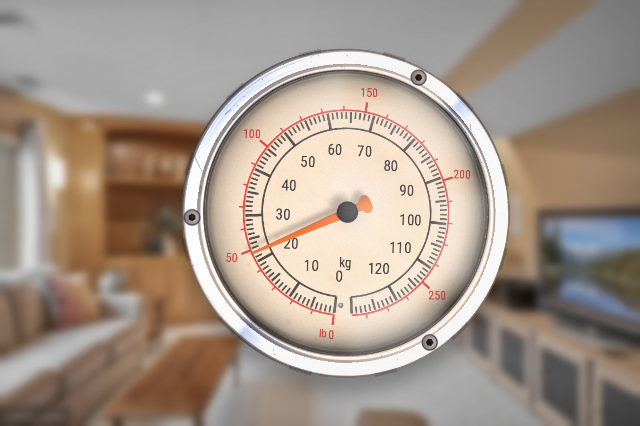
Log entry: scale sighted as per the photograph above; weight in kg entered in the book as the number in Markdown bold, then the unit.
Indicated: **22** kg
